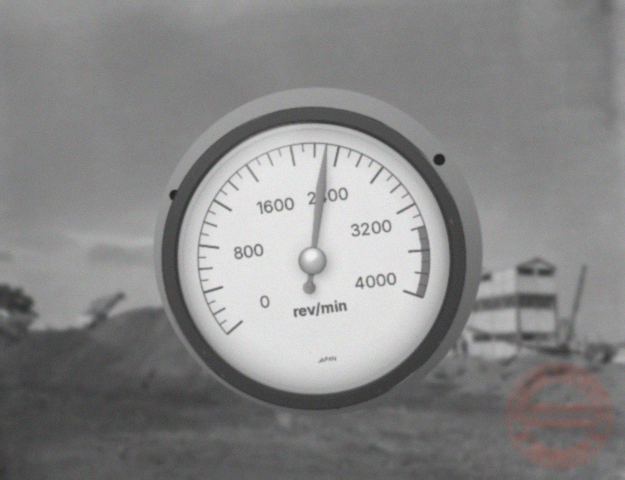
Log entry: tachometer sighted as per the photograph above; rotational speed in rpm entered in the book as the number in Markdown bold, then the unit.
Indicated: **2300** rpm
